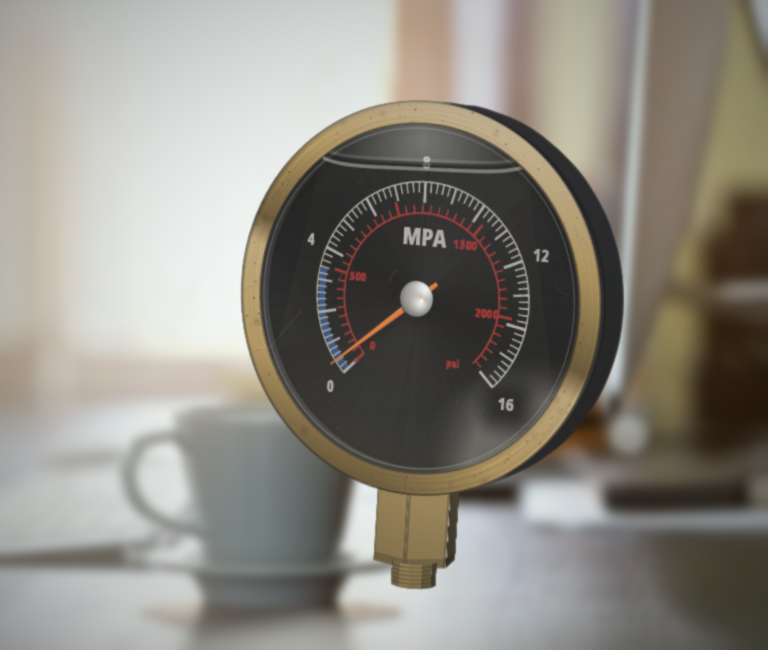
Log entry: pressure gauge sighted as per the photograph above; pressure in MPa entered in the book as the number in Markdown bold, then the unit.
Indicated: **0.4** MPa
